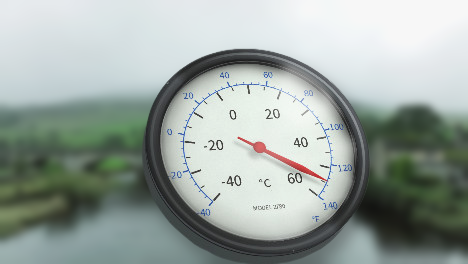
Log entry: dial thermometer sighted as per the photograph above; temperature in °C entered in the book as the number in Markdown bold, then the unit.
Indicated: **55** °C
